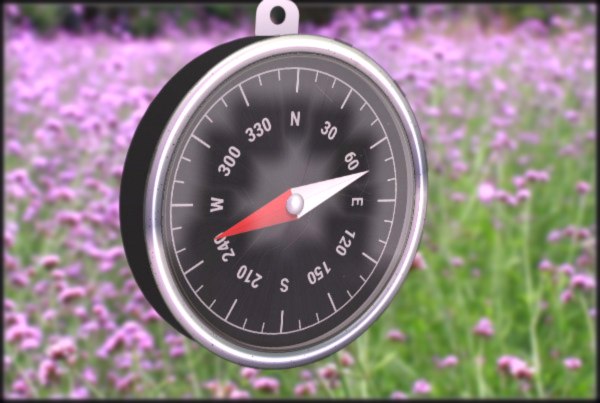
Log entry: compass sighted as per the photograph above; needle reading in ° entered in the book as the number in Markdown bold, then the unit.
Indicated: **250** °
